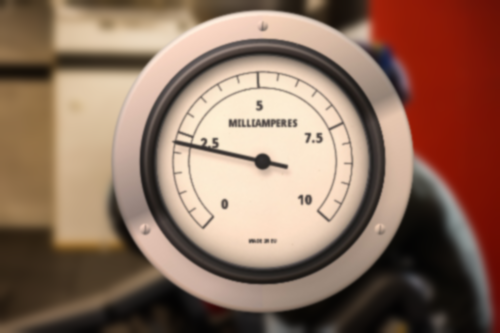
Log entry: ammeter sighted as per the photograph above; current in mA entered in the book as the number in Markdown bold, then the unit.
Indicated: **2.25** mA
